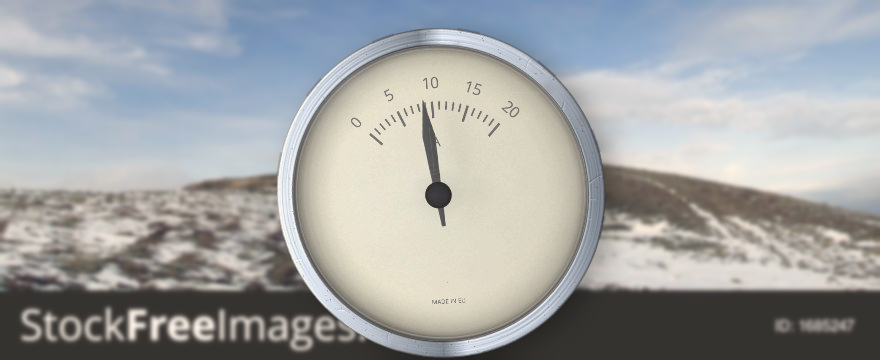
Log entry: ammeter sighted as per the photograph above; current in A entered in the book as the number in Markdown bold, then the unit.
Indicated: **9** A
